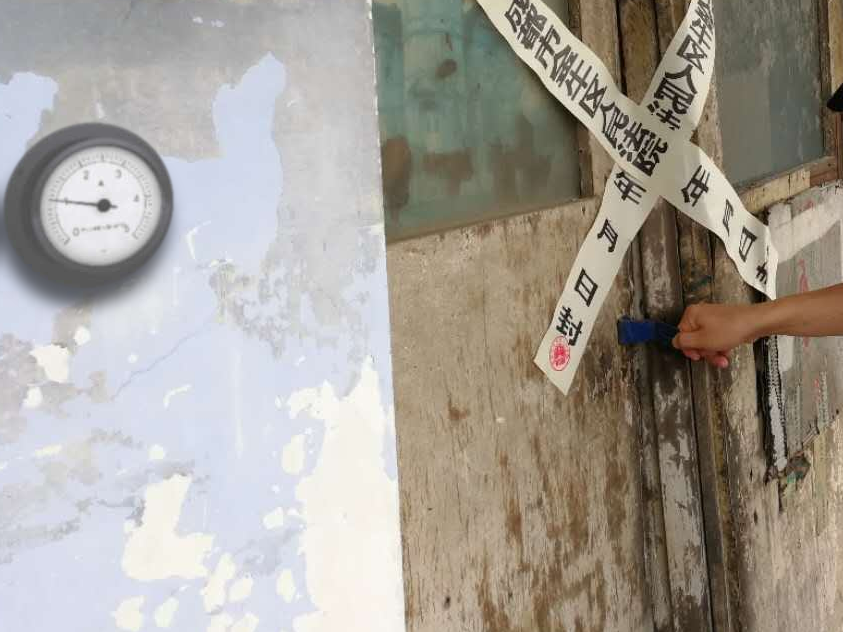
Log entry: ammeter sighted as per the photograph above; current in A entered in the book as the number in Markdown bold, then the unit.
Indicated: **1** A
